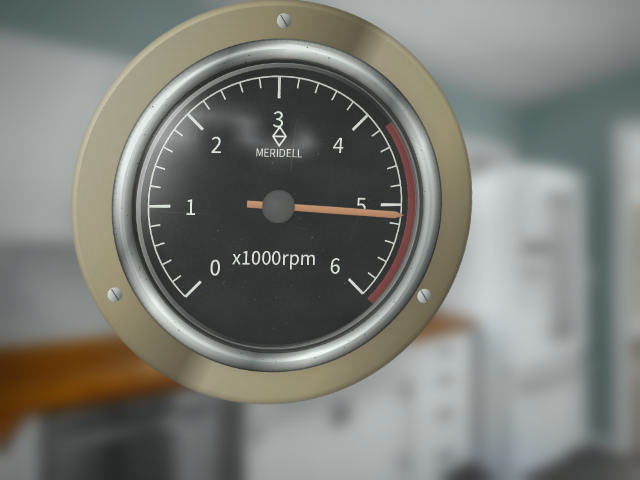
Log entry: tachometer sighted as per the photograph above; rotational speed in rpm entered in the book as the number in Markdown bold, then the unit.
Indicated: **5100** rpm
